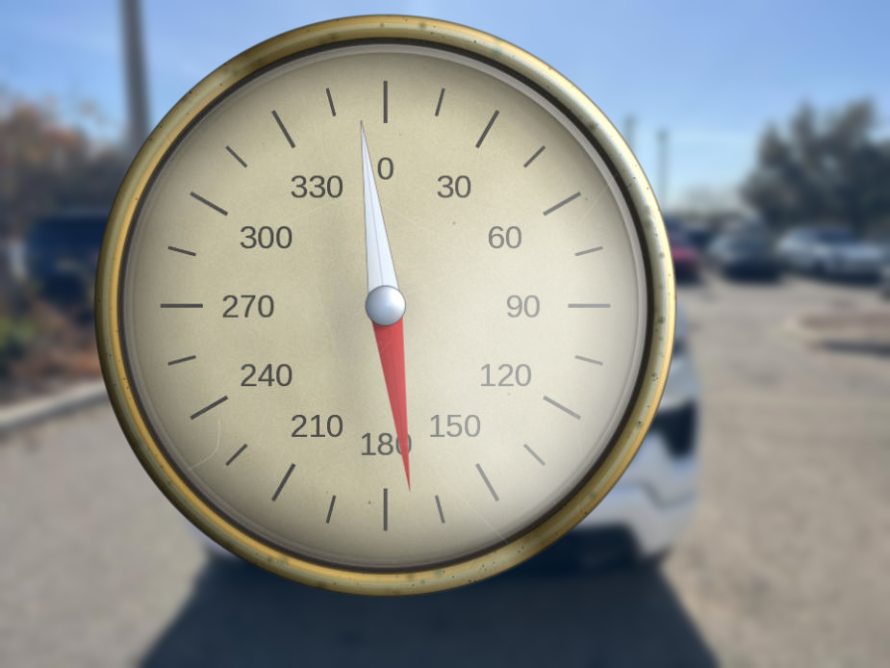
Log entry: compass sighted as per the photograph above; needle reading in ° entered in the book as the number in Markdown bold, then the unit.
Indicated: **172.5** °
